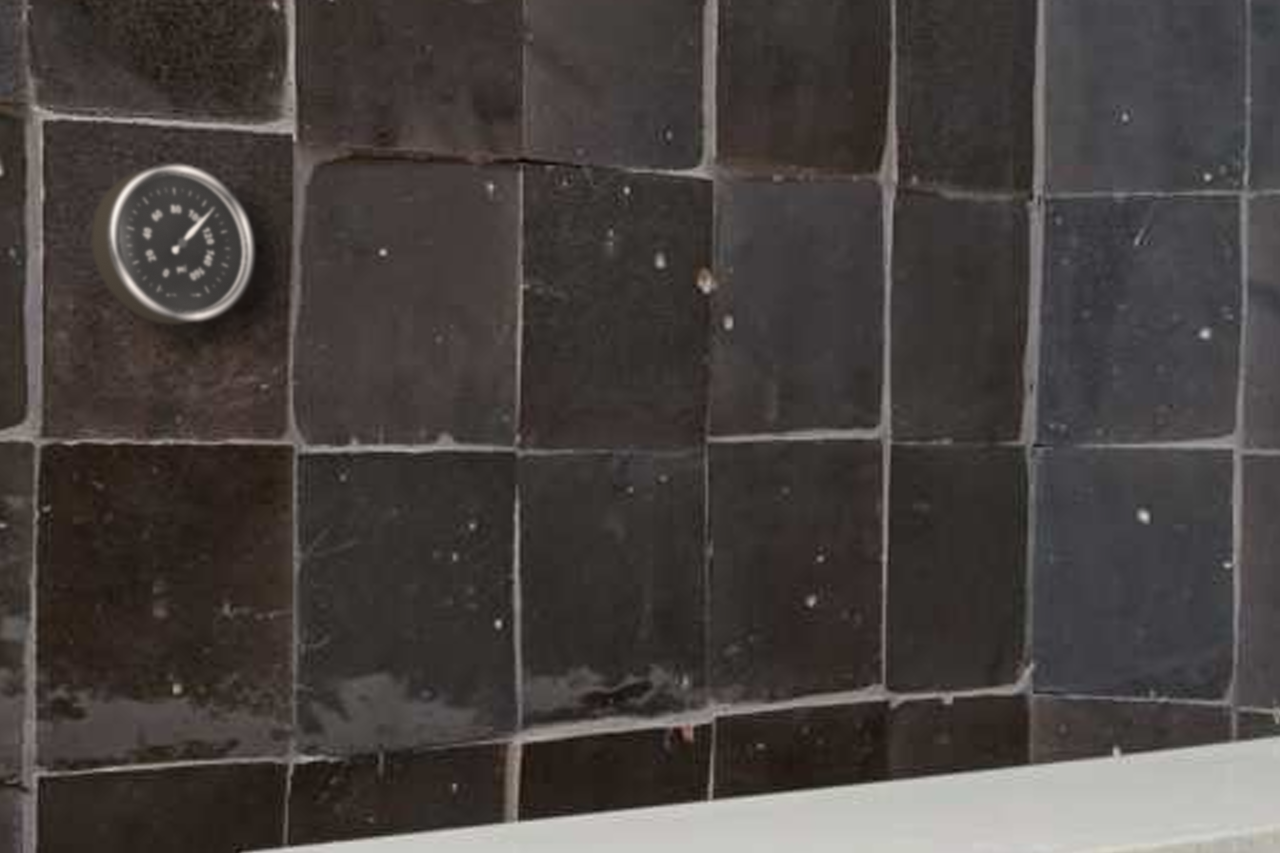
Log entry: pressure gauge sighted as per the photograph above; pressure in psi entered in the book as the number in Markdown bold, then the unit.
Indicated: **105** psi
